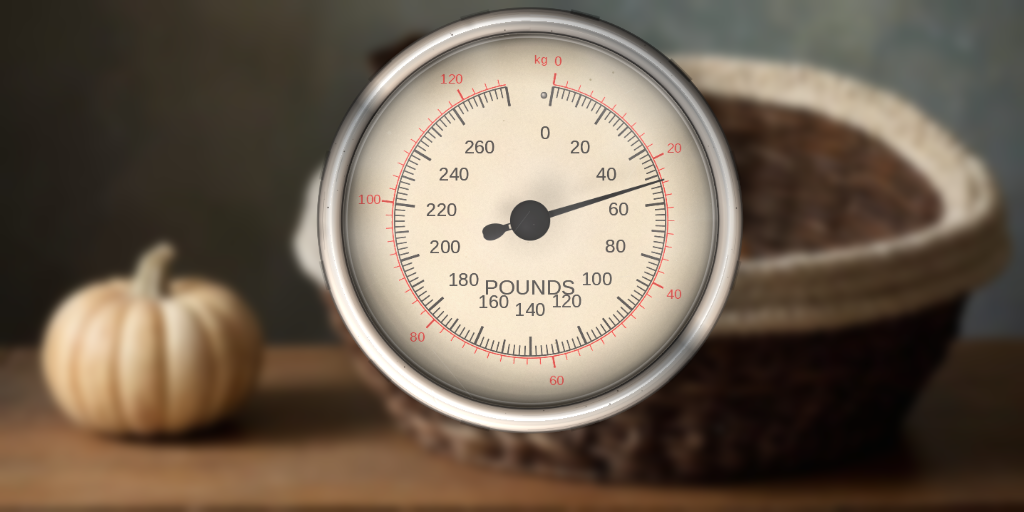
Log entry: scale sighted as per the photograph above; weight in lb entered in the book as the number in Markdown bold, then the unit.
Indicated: **52** lb
